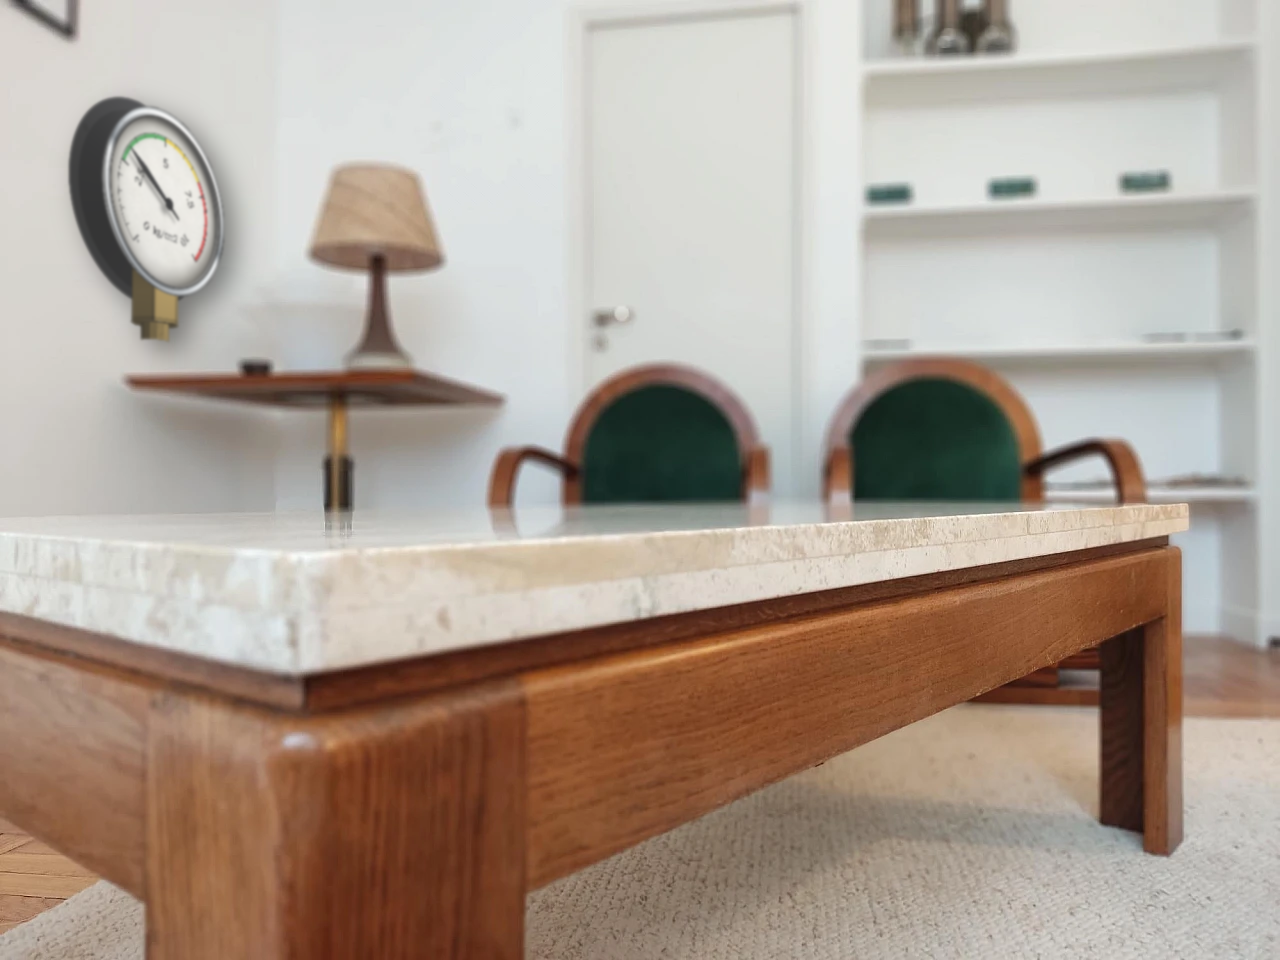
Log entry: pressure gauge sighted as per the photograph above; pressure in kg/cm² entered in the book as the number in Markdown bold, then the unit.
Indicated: **3** kg/cm²
